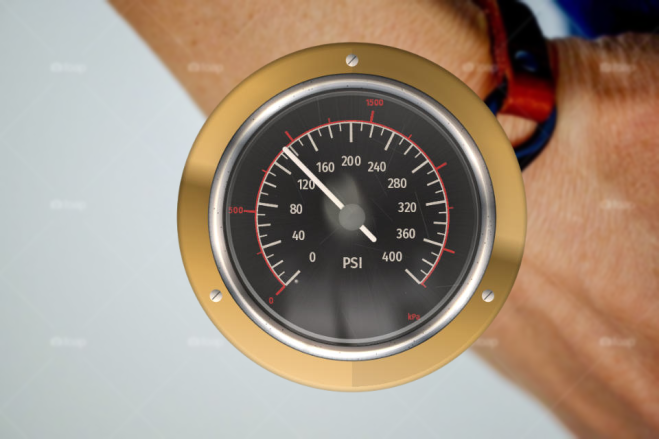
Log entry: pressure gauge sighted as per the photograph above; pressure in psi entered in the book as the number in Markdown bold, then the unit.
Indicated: **135** psi
